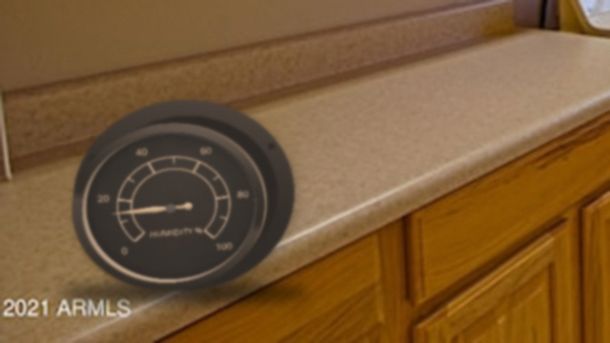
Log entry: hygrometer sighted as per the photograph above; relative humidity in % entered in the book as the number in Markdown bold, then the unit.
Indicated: **15** %
